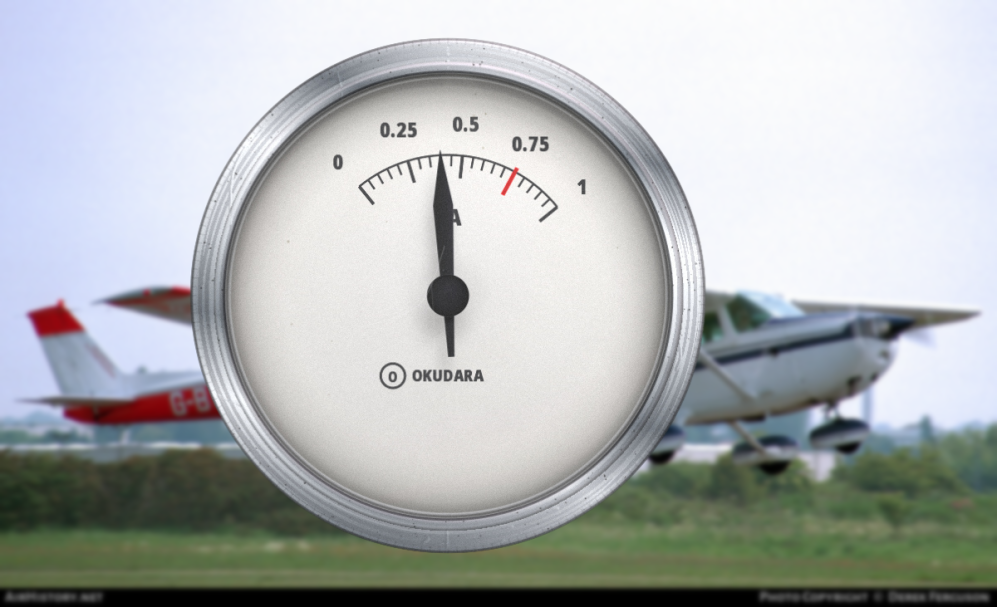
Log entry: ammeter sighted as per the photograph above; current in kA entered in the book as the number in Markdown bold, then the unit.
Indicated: **0.4** kA
